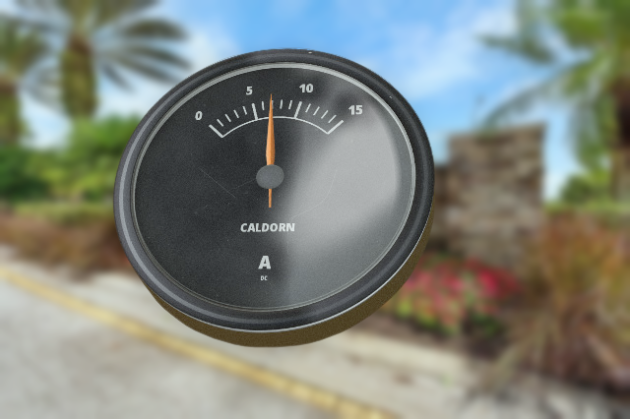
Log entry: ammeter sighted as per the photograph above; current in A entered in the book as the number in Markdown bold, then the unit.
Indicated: **7** A
